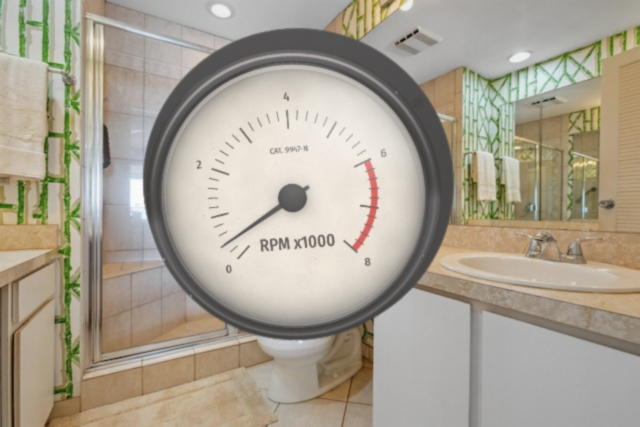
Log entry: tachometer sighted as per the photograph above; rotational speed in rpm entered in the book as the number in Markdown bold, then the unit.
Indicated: **400** rpm
